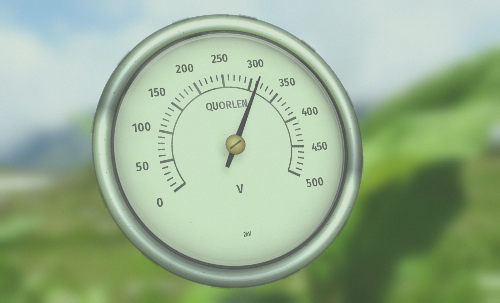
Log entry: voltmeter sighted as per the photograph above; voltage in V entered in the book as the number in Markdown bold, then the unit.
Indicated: **310** V
